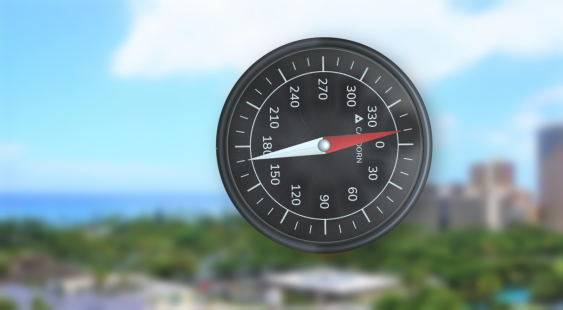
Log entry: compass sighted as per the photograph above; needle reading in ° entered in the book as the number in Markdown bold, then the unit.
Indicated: **350** °
